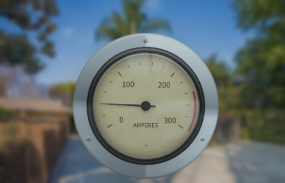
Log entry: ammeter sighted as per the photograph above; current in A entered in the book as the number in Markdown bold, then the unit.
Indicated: **40** A
